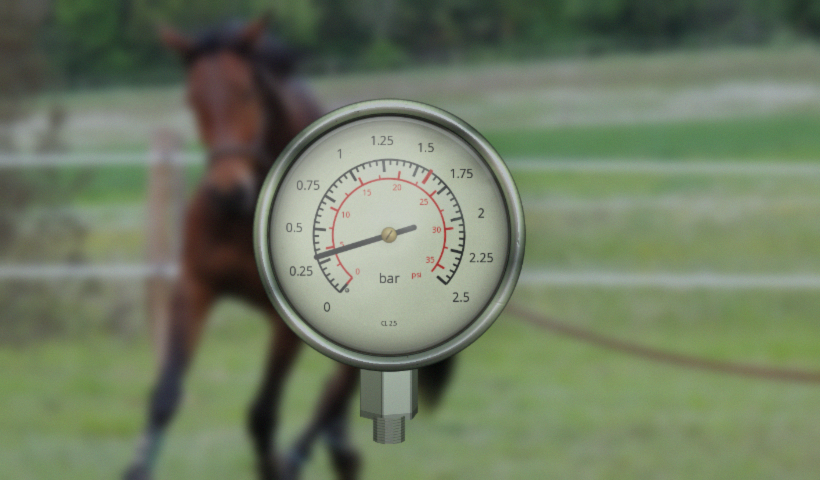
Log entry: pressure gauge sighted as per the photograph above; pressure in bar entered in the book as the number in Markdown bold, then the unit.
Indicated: **0.3** bar
